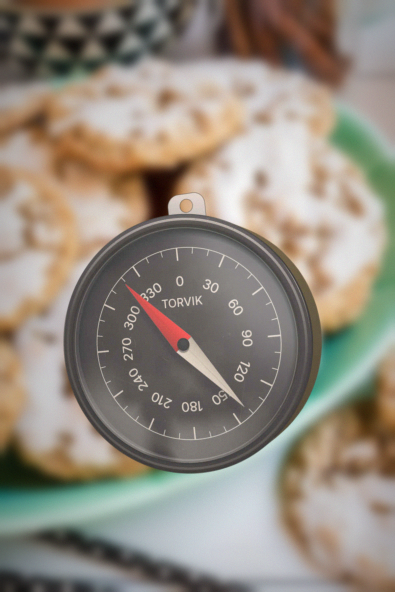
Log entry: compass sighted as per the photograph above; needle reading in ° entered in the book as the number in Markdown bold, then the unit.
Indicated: **320** °
